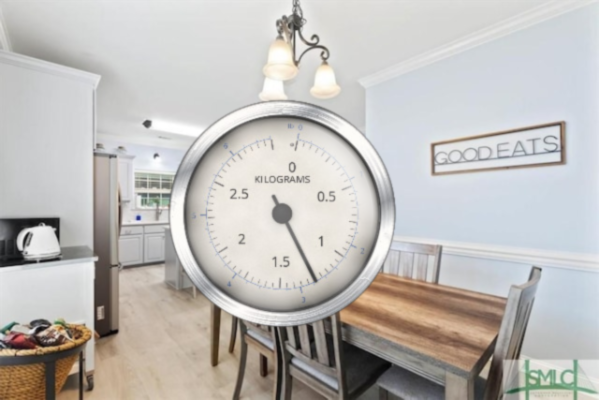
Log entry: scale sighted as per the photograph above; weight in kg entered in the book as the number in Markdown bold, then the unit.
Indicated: **1.25** kg
